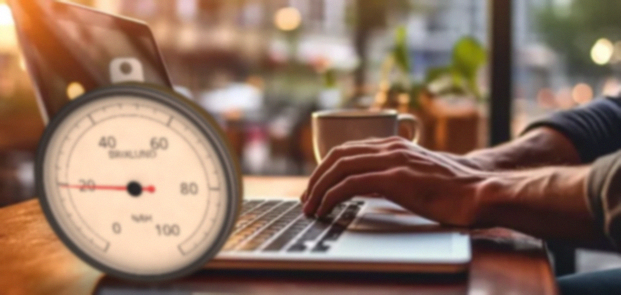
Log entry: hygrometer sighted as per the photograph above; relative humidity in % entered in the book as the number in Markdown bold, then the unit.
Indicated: **20** %
